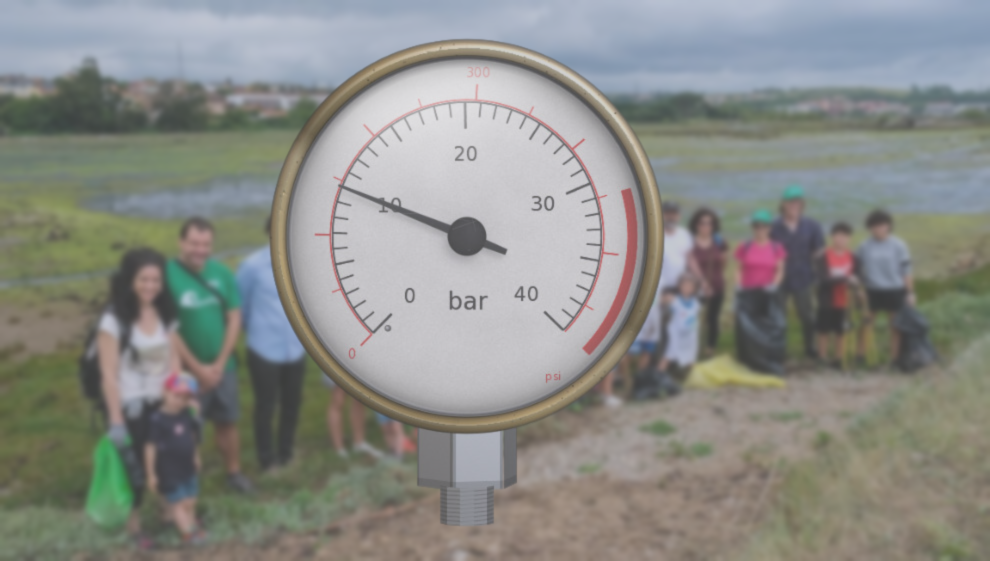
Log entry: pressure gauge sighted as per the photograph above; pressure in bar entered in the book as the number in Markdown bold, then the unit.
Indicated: **10** bar
